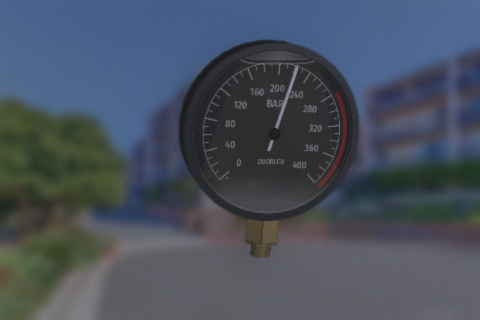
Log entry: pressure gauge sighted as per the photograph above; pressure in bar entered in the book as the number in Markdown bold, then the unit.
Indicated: **220** bar
